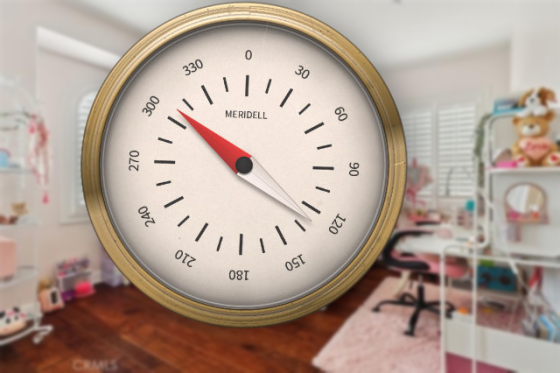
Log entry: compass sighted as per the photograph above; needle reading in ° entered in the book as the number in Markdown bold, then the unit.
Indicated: **307.5** °
